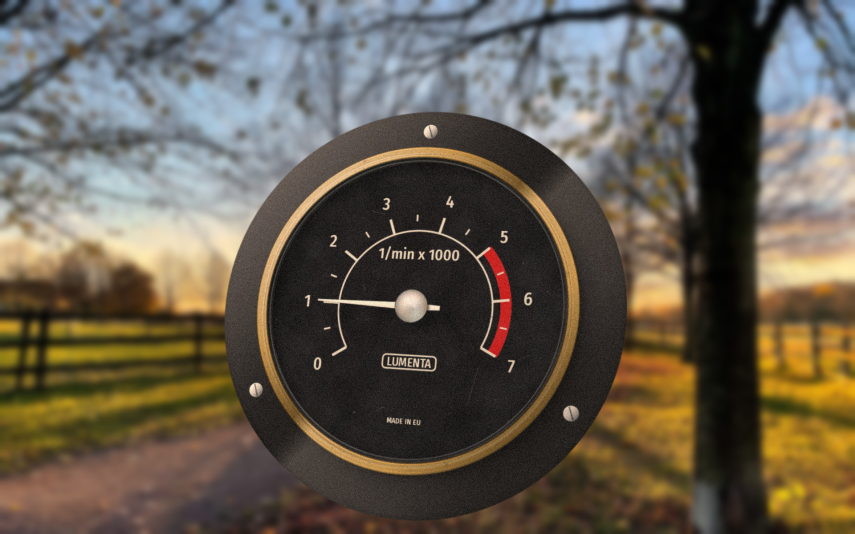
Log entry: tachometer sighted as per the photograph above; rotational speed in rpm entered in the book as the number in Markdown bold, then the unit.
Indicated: **1000** rpm
